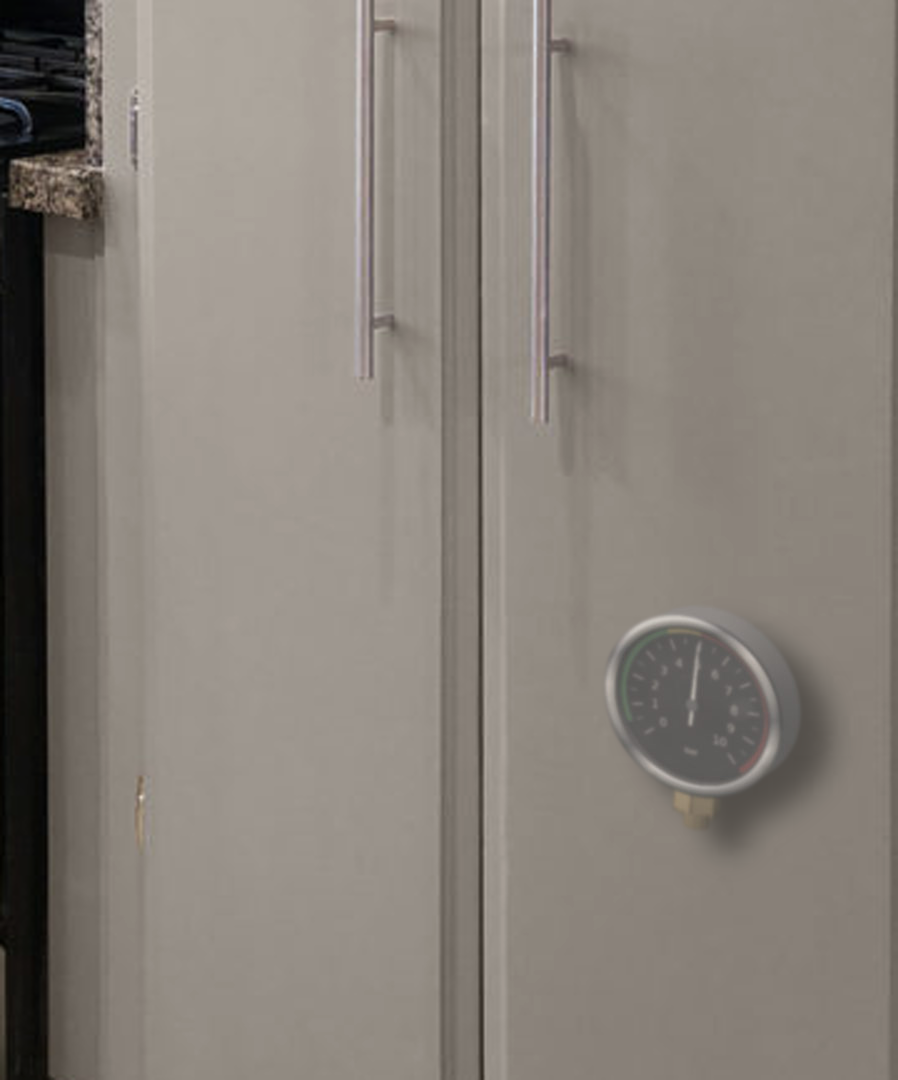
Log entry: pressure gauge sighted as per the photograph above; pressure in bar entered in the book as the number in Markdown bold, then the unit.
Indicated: **5** bar
